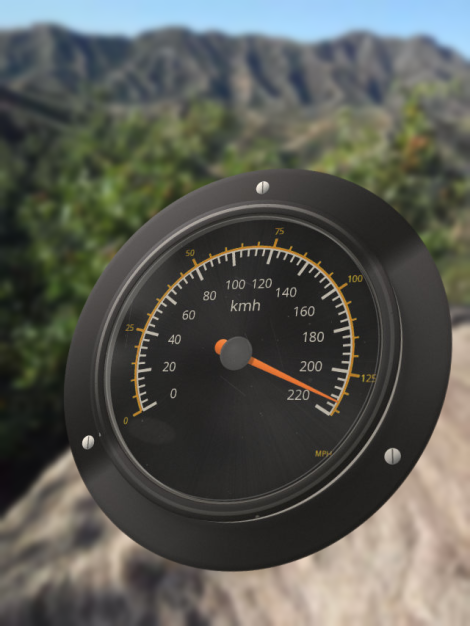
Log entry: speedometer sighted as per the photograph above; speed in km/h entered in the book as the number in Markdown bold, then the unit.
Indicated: **214** km/h
